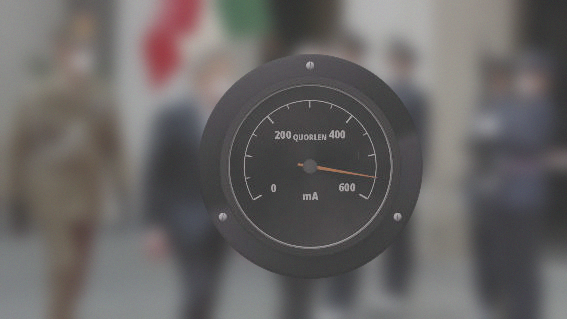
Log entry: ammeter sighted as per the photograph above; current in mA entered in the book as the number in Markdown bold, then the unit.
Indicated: **550** mA
